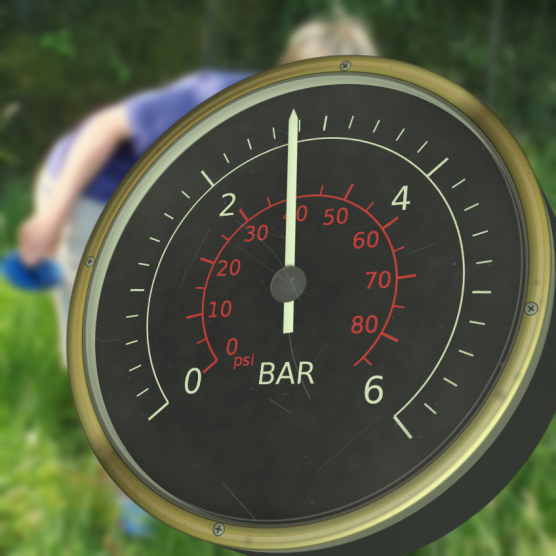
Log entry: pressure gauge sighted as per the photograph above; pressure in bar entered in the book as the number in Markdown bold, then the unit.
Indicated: **2.8** bar
